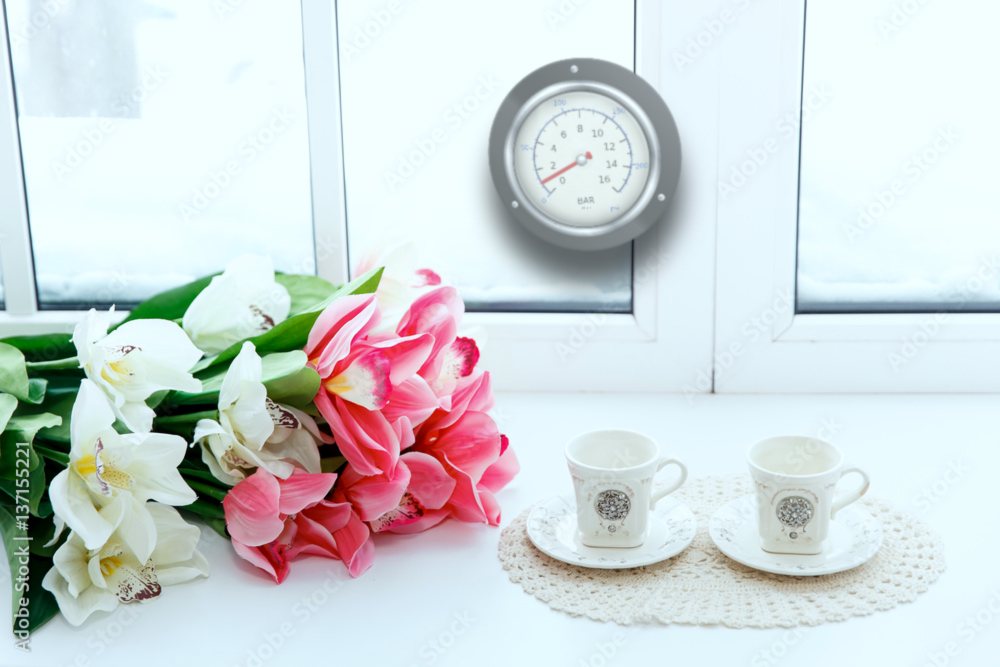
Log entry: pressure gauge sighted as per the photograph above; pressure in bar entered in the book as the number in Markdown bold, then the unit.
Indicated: **1** bar
